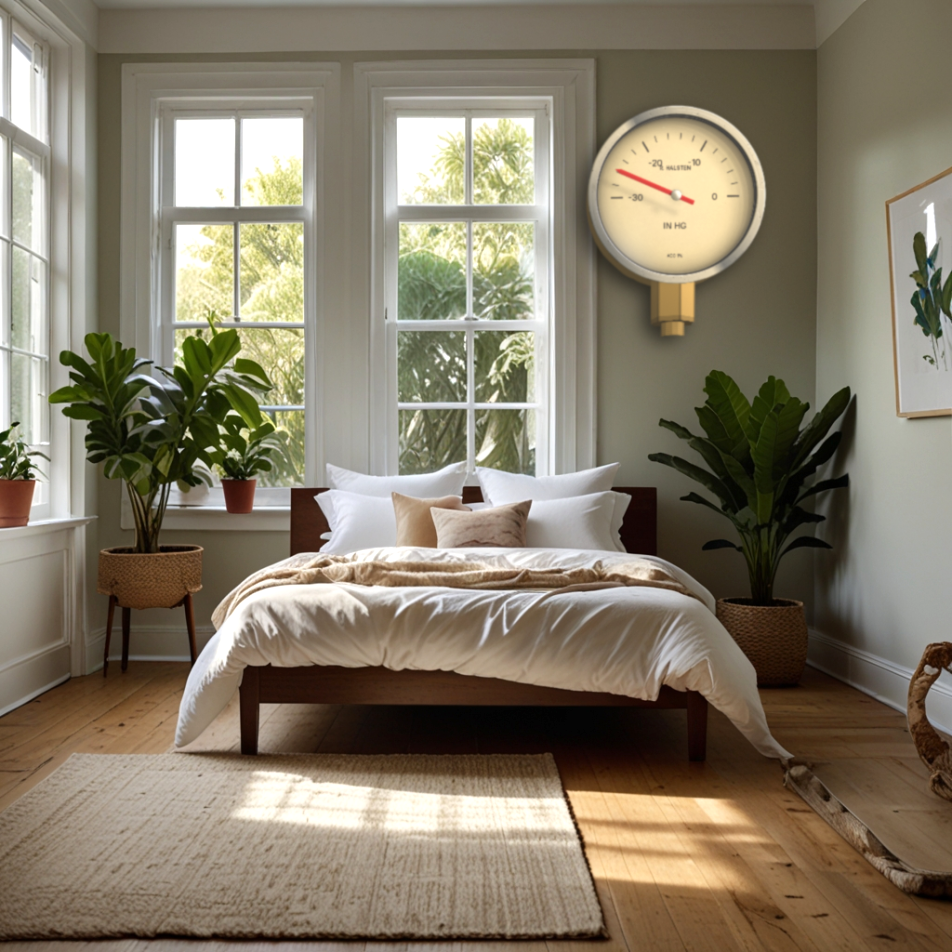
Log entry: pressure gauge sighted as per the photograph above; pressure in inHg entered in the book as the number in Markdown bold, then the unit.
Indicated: **-26** inHg
